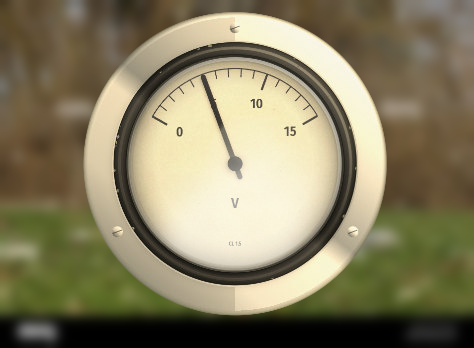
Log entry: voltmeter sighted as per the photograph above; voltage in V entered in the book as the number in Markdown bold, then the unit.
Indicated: **5** V
